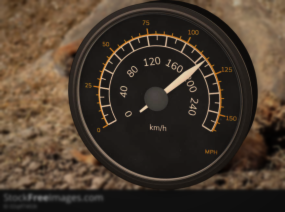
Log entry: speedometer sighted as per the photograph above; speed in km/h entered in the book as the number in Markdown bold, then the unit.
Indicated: **185** km/h
